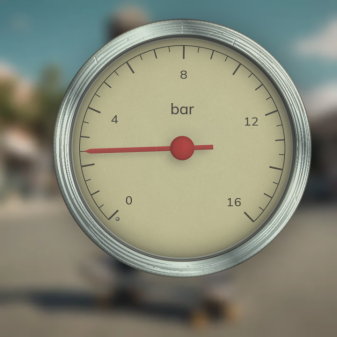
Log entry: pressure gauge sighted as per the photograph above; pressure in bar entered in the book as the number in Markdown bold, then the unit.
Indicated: **2.5** bar
